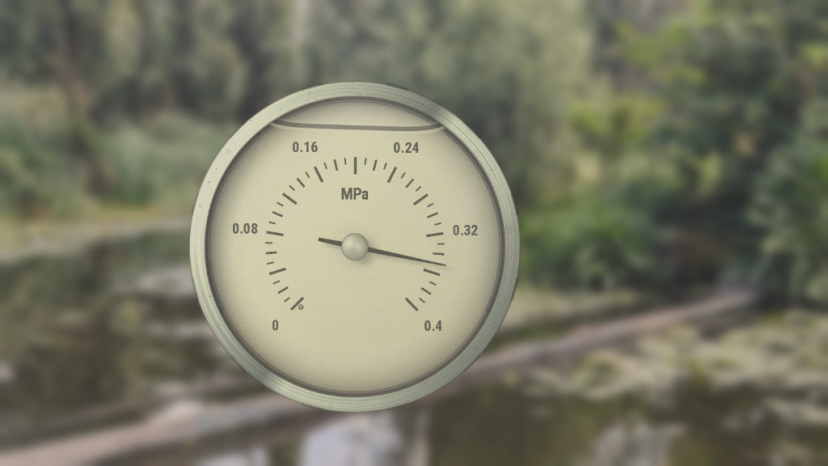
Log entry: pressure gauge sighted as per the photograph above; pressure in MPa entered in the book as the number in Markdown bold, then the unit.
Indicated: **0.35** MPa
